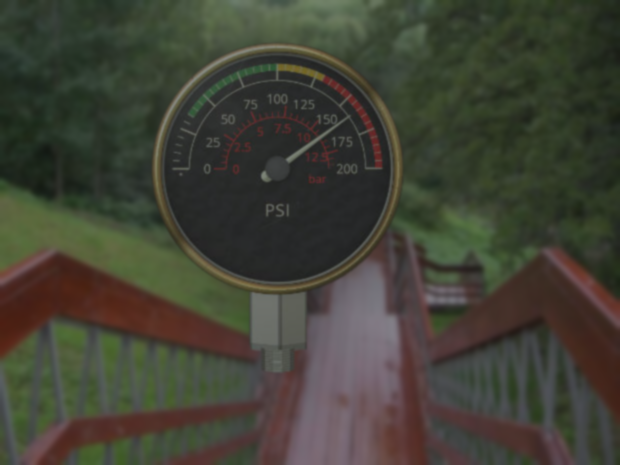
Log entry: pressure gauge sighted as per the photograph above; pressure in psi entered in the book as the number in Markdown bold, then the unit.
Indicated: **160** psi
